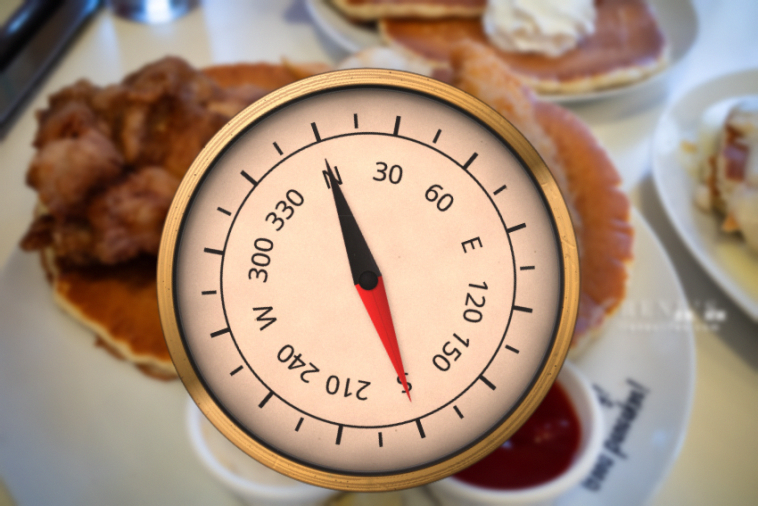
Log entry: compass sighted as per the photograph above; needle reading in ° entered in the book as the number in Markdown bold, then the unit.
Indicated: **180** °
